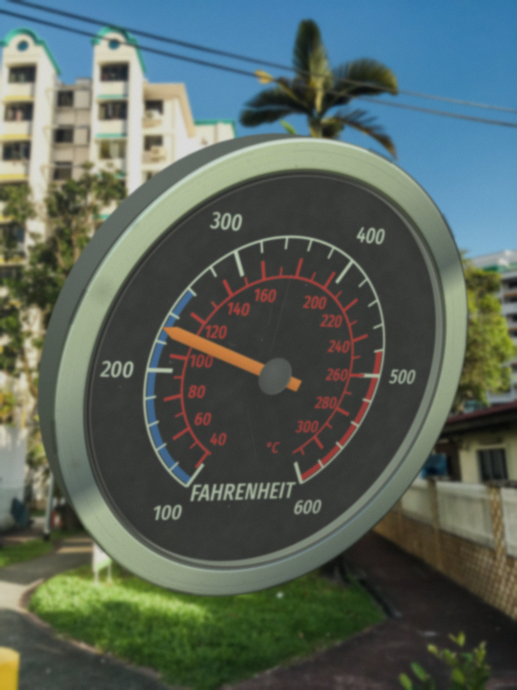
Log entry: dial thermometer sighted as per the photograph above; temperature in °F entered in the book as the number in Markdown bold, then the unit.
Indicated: **230** °F
